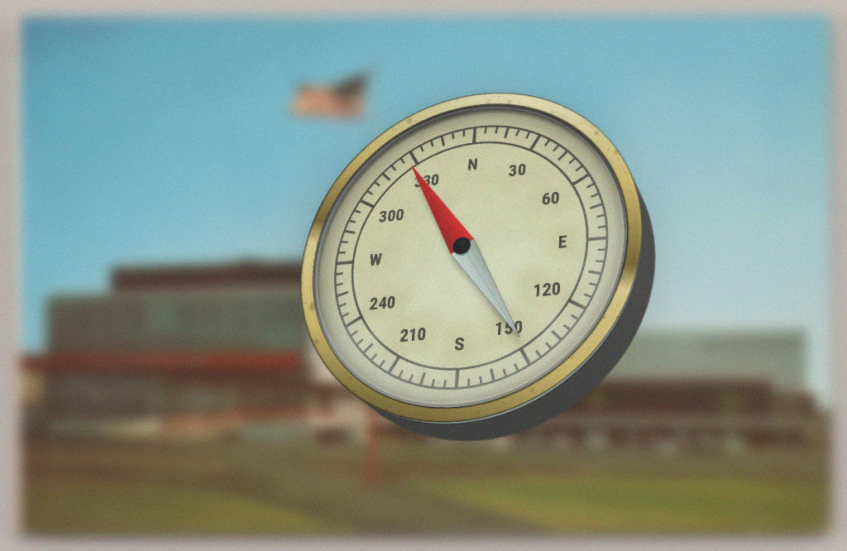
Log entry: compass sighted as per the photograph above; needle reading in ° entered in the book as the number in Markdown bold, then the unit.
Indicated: **327.5** °
